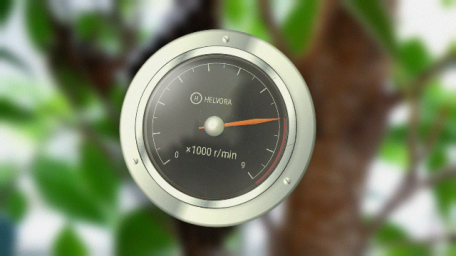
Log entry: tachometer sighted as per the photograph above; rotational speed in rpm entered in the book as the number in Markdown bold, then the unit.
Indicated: **7000** rpm
